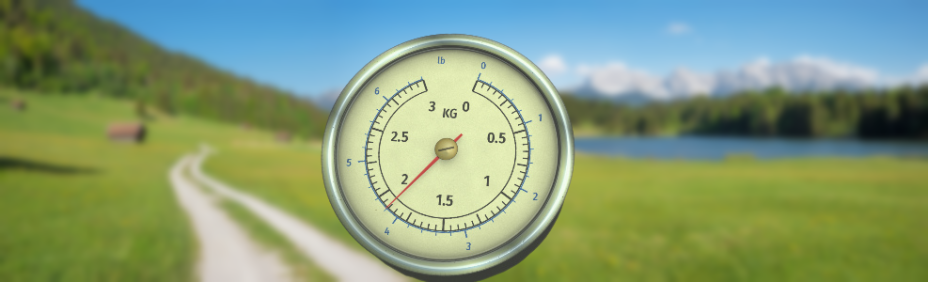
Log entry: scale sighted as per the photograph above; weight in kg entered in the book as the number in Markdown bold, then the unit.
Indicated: **1.9** kg
